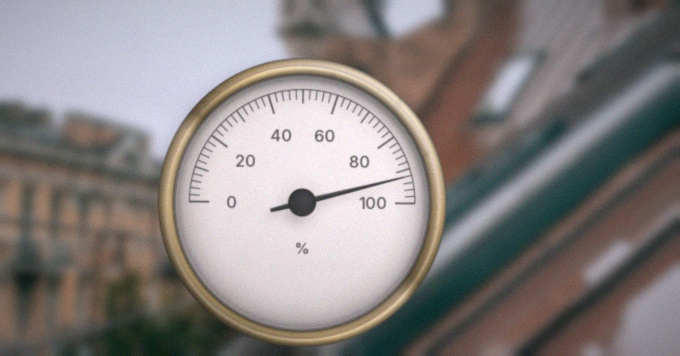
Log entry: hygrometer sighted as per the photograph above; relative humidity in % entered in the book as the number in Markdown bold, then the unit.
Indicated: **92** %
